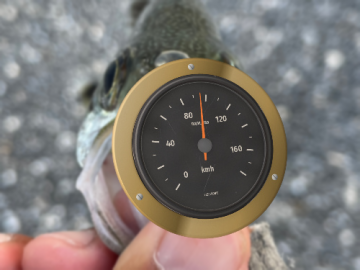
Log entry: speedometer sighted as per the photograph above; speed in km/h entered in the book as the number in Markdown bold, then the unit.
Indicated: **95** km/h
